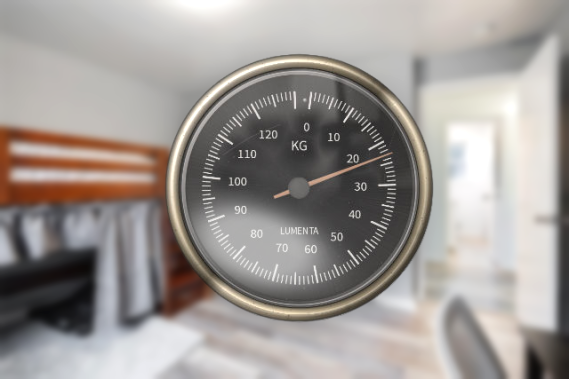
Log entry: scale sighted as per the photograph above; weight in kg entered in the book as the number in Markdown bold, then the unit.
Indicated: **23** kg
